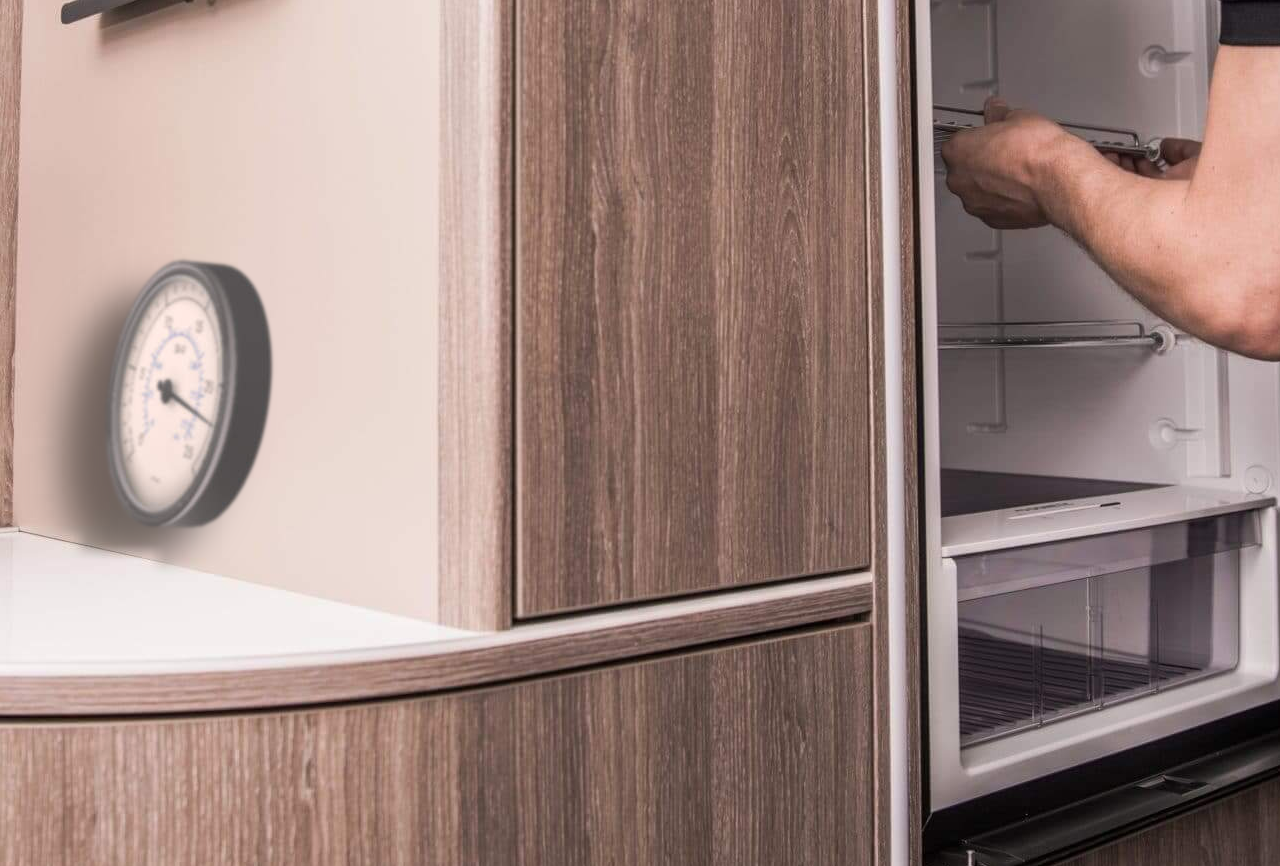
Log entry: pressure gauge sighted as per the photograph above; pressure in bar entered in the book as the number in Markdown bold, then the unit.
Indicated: **22** bar
